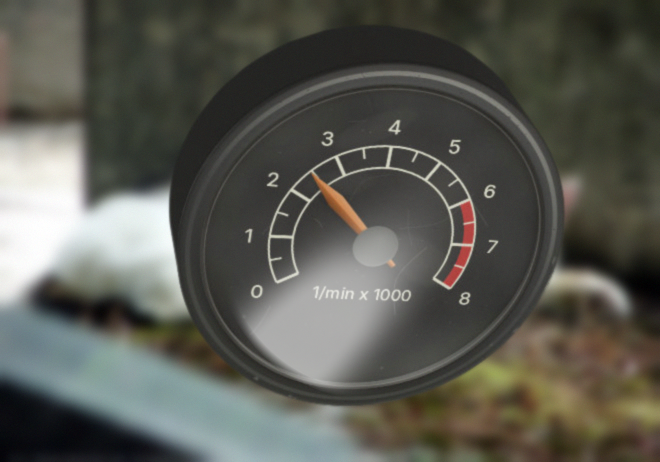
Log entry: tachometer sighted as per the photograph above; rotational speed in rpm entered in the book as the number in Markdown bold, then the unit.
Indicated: **2500** rpm
